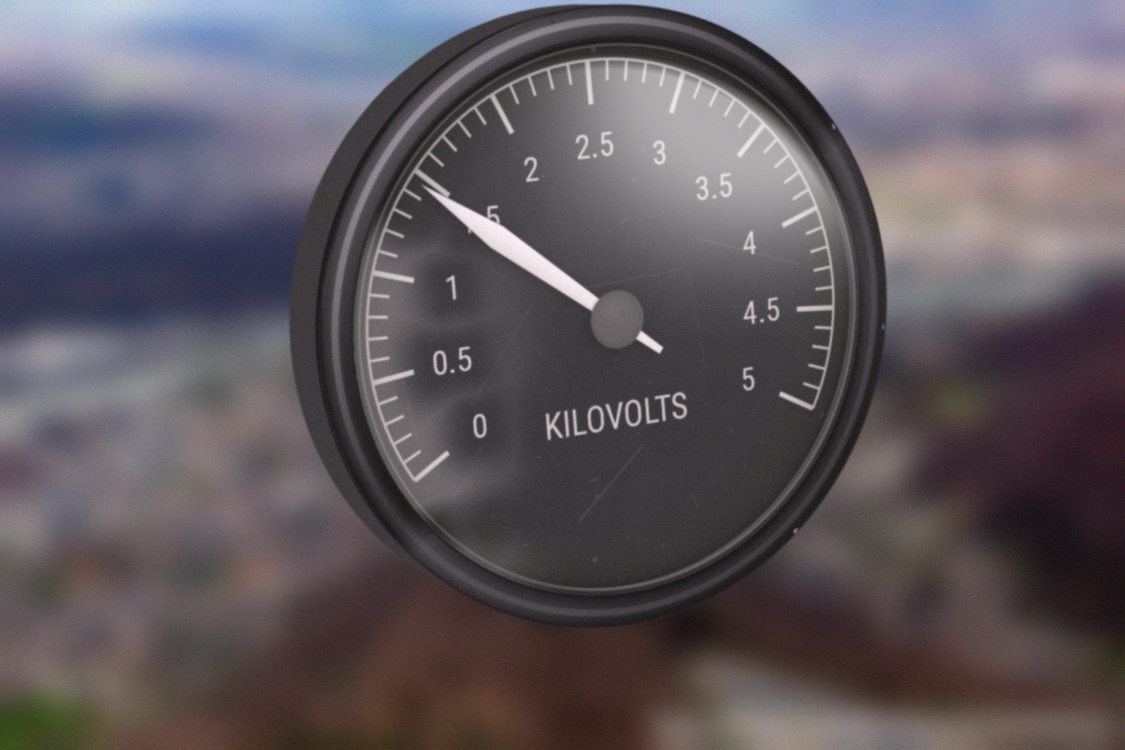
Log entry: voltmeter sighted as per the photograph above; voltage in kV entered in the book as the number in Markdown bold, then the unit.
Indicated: **1.45** kV
